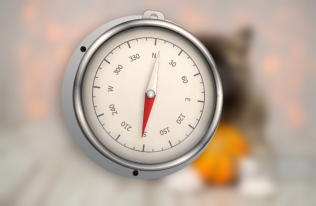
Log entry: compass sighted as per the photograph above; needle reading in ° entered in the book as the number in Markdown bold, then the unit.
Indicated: **185** °
